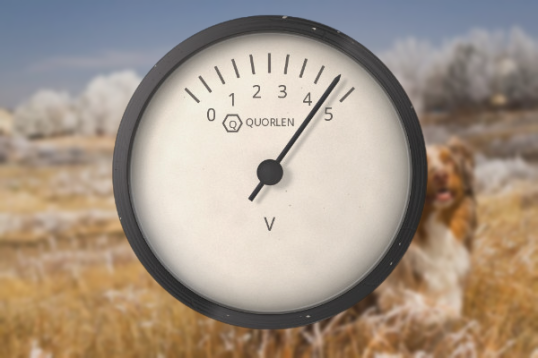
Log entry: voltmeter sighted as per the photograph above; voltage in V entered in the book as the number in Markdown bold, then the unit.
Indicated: **4.5** V
